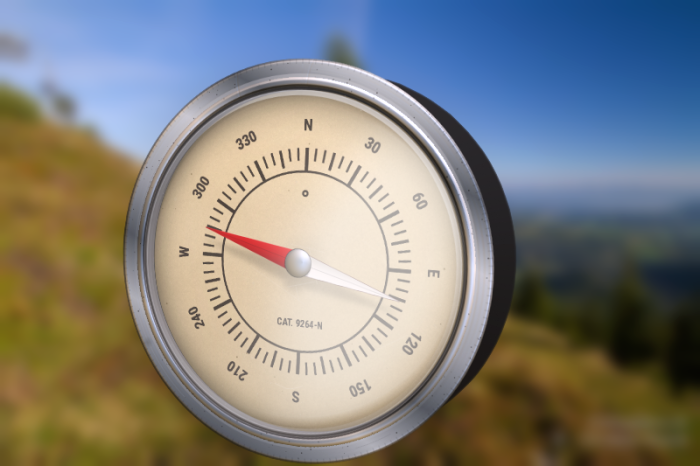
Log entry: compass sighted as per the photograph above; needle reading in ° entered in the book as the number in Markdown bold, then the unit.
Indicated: **285** °
